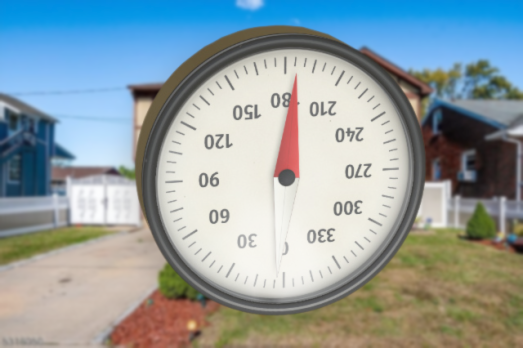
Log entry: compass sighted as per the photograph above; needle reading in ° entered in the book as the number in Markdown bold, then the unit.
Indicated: **185** °
